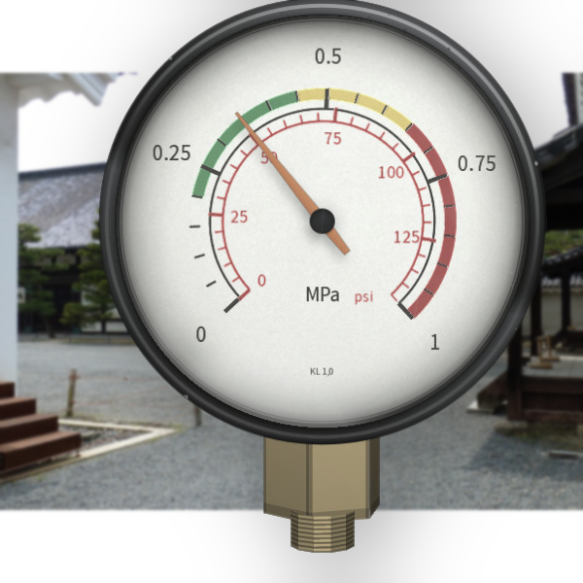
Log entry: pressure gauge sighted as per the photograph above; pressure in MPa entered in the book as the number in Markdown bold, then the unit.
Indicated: **0.35** MPa
